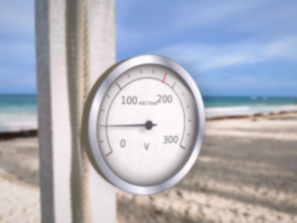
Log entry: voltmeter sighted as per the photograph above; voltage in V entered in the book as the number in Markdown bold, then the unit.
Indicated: **40** V
